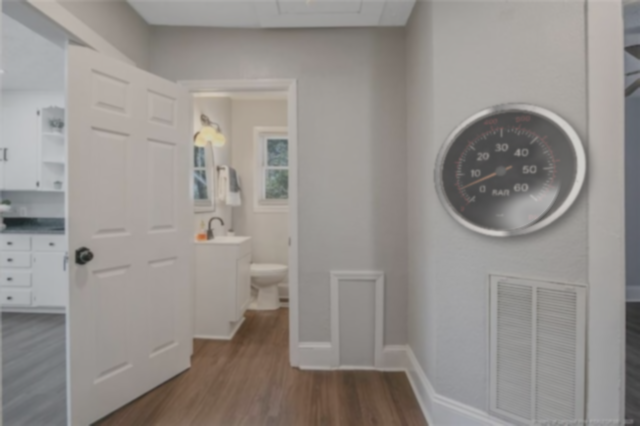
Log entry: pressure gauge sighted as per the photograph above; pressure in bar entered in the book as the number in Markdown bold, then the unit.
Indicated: **5** bar
